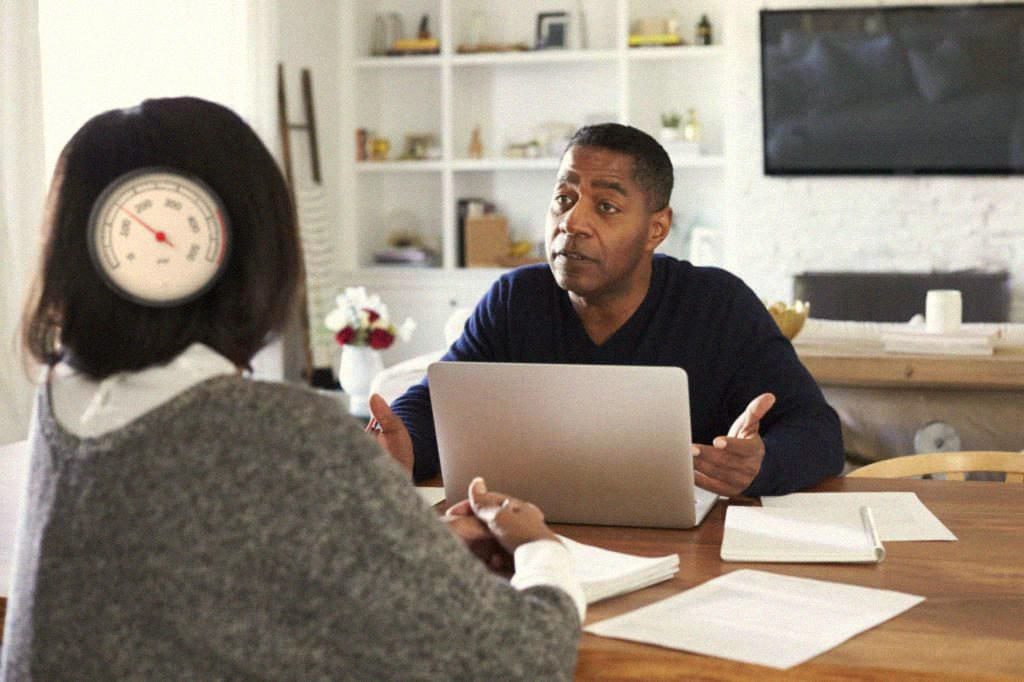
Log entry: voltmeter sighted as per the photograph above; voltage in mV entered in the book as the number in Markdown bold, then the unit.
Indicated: **150** mV
